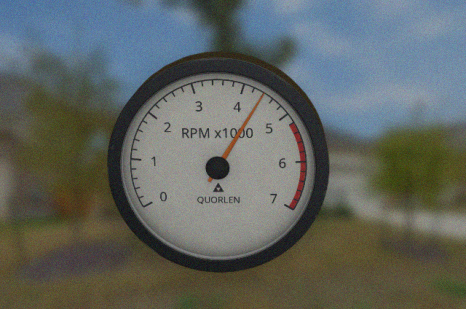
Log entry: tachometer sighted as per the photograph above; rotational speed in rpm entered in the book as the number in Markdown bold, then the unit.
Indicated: **4400** rpm
